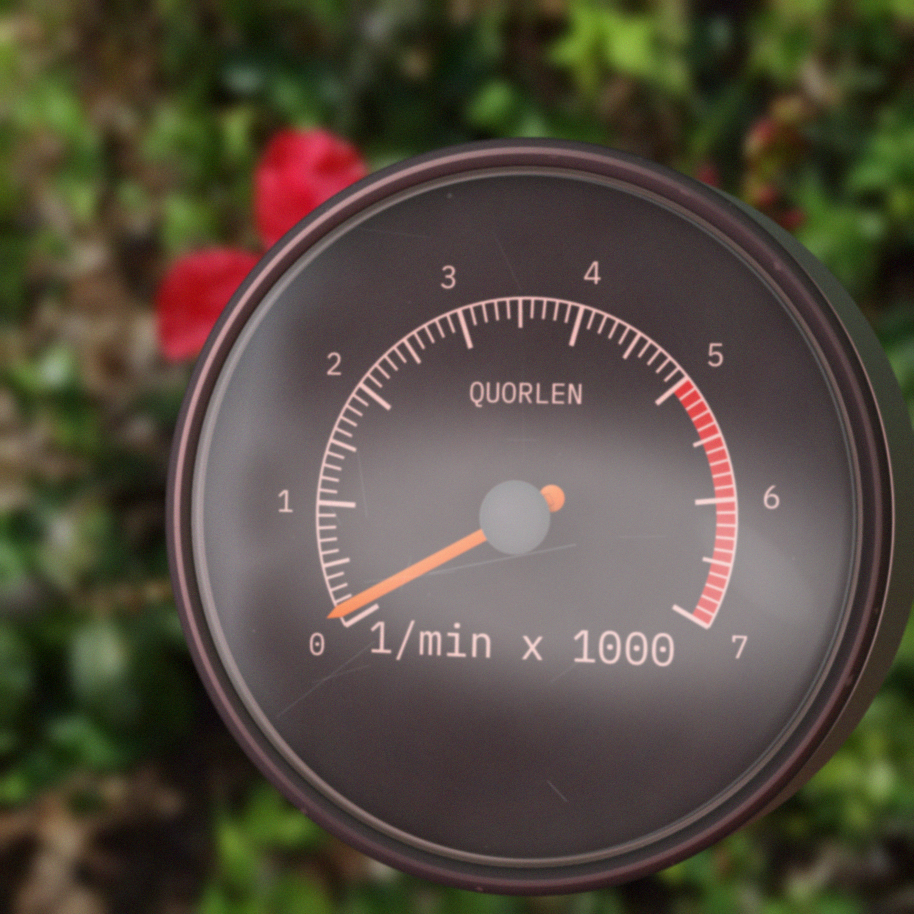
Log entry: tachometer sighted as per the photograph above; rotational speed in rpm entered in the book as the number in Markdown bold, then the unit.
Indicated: **100** rpm
